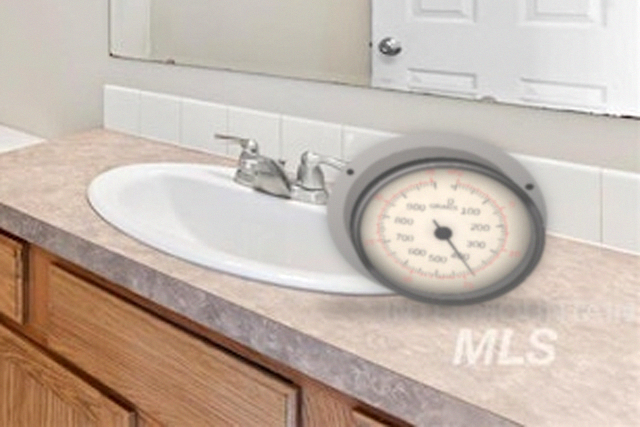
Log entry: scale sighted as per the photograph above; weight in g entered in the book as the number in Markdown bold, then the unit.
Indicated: **400** g
